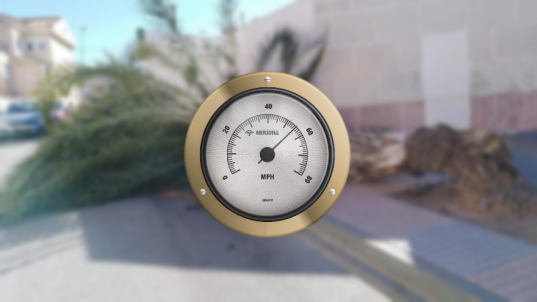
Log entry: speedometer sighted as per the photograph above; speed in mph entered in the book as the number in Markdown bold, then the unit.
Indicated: **55** mph
